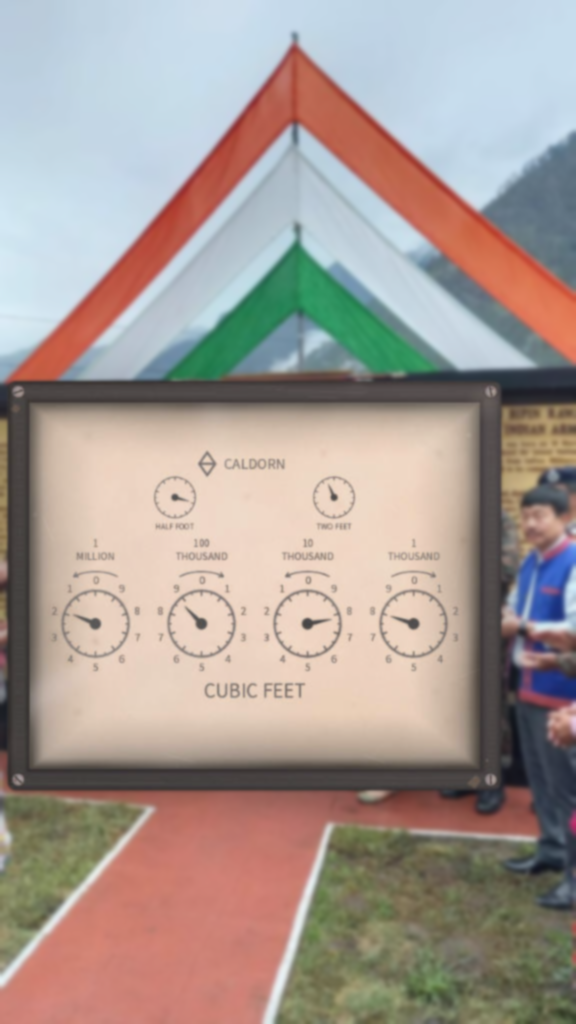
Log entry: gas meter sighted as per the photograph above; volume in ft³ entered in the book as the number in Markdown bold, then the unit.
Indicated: **187800** ft³
